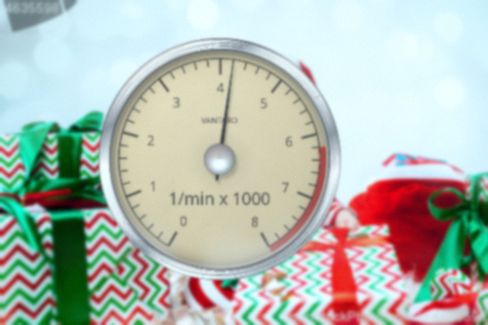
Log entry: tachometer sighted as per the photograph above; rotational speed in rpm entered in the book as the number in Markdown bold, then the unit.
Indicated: **4200** rpm
